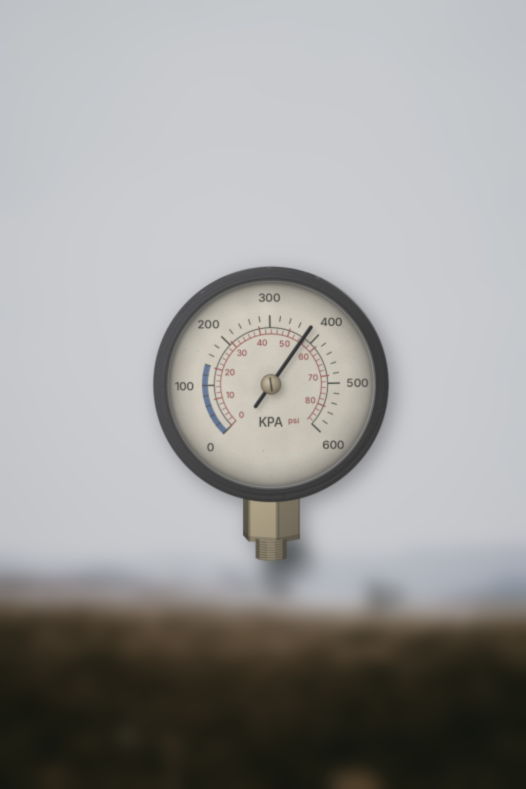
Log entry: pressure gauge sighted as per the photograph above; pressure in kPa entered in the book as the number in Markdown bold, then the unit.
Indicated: **380** kPa
